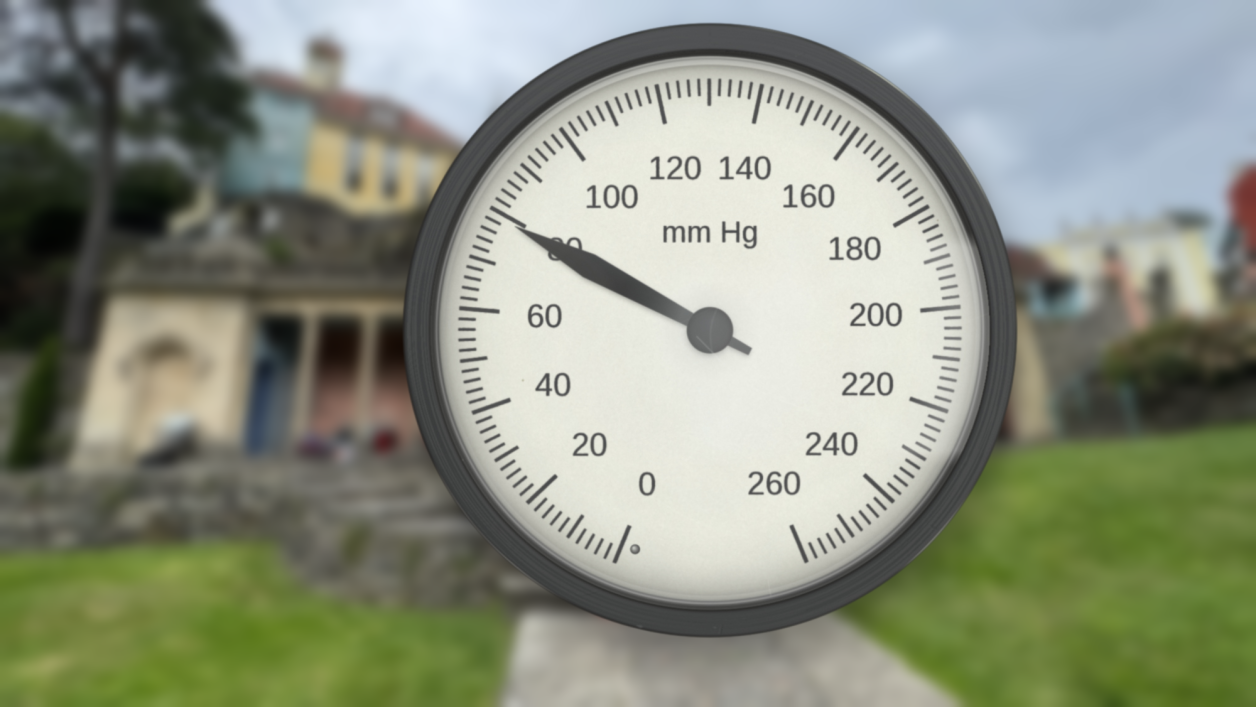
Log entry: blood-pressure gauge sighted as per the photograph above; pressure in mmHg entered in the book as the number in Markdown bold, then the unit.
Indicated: **79** mmHg
